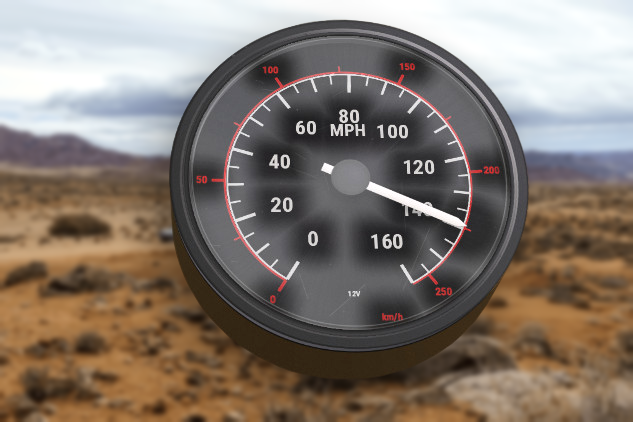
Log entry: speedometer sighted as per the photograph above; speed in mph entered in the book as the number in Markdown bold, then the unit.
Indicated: **140** mph
